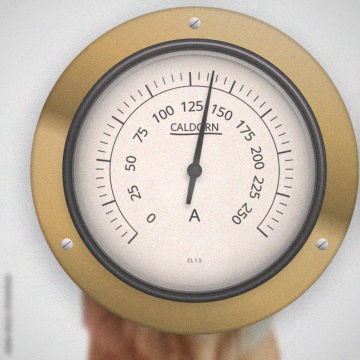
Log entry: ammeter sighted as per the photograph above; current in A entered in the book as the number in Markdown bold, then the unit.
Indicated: **137.5** A
